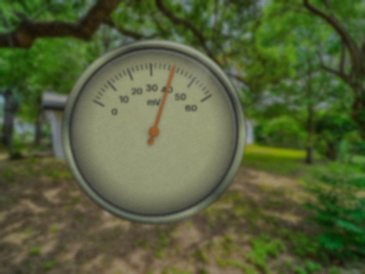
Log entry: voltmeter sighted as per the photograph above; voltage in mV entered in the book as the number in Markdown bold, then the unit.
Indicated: **40** mV
